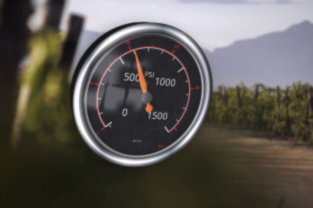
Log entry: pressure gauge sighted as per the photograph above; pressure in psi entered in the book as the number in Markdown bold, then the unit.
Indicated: **600** psi
